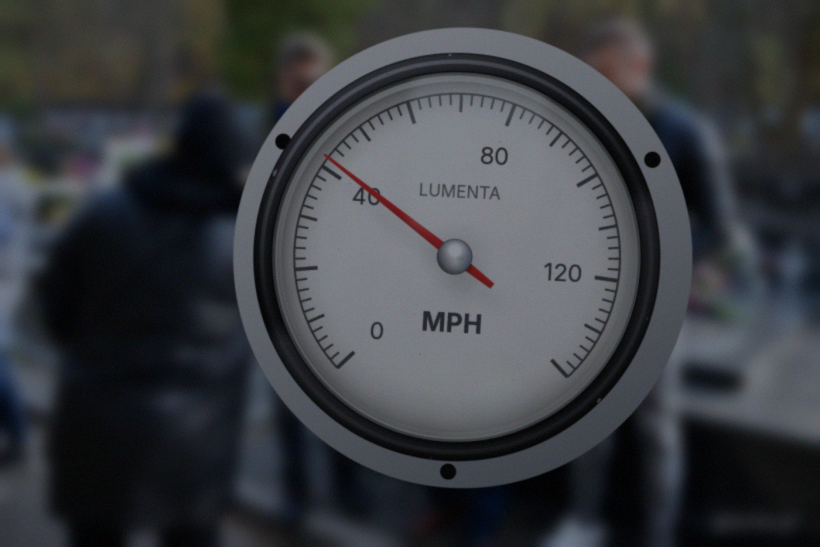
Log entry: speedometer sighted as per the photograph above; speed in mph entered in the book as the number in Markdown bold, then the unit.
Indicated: **42** mph
